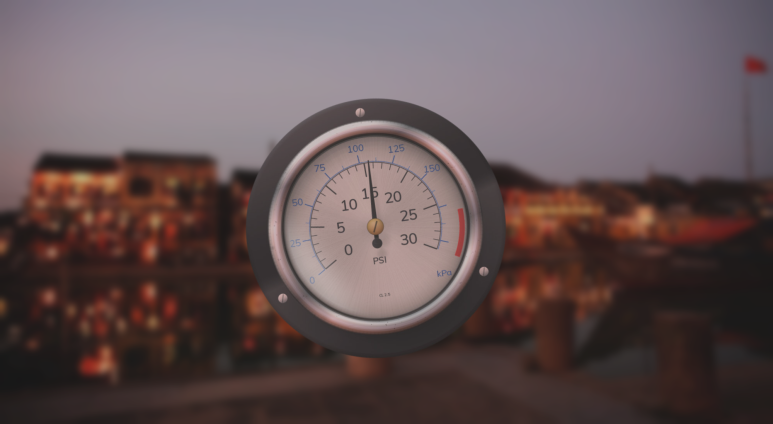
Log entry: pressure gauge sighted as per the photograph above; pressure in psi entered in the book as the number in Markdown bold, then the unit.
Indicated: **15.5** psi
